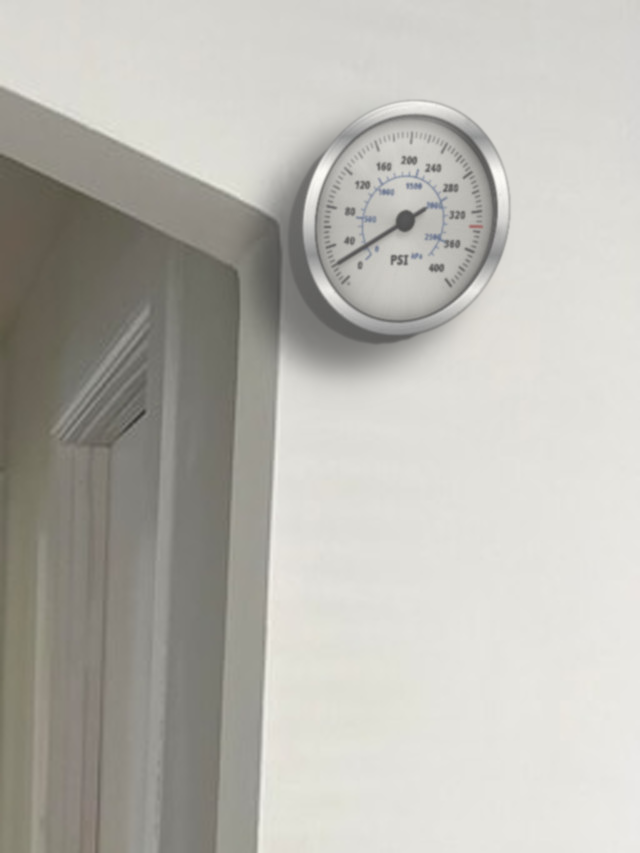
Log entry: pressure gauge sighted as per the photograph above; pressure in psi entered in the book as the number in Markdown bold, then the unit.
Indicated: **20** psi
